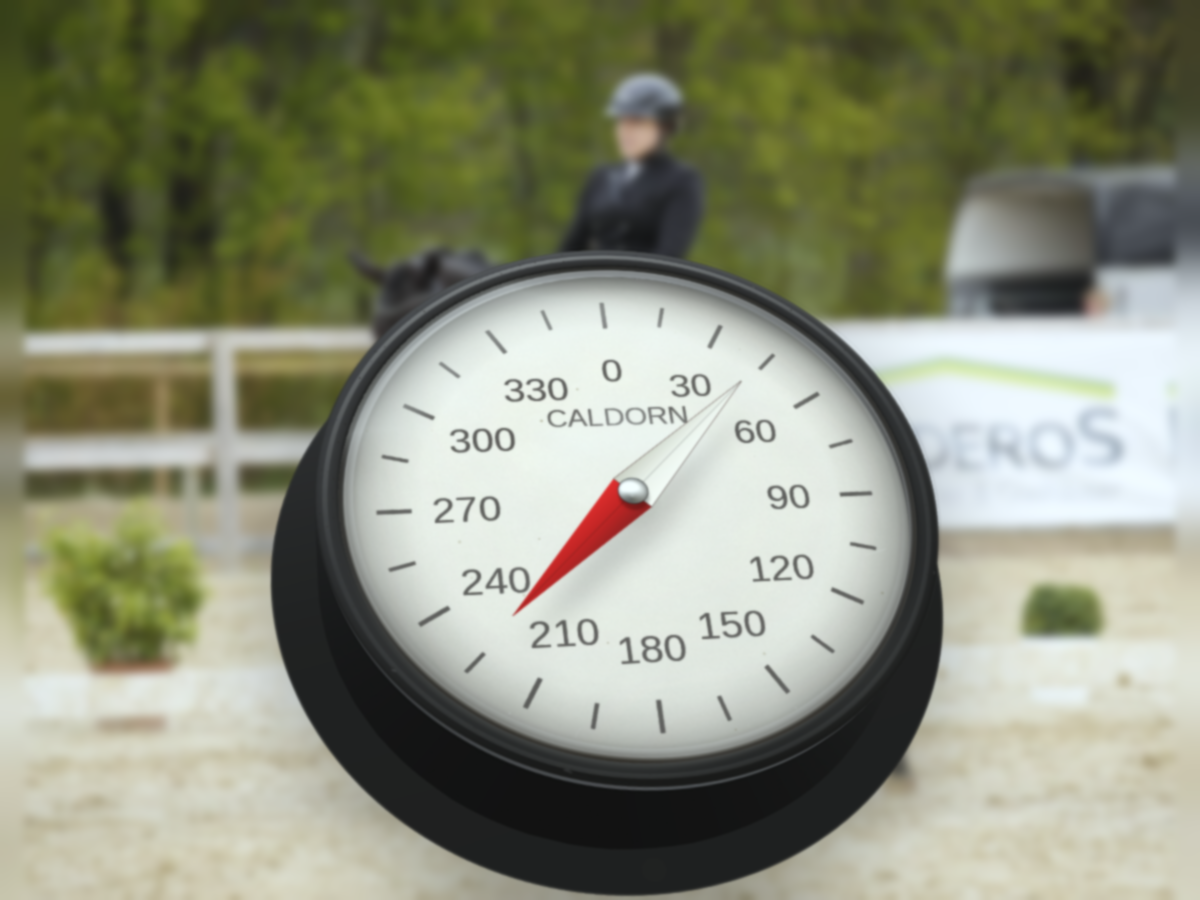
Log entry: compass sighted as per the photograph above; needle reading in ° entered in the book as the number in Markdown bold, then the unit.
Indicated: **225** °
